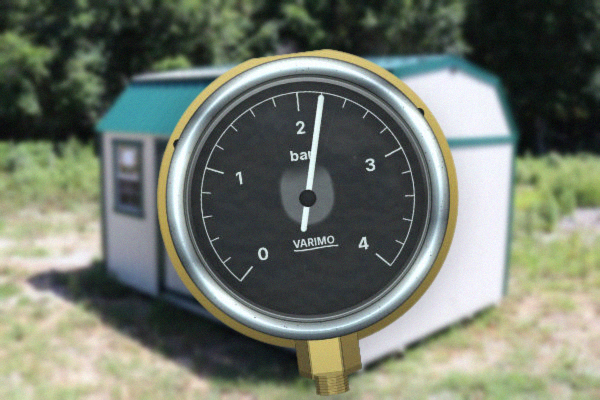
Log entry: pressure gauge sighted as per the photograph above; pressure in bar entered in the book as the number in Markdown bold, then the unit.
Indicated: **2.2** bar
